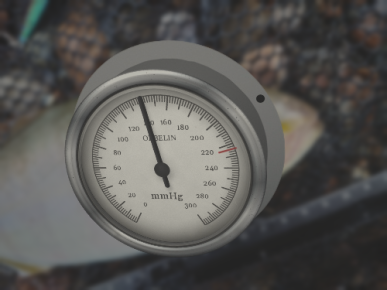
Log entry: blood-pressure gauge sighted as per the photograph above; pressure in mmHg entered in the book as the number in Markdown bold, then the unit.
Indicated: **140** mmHg
